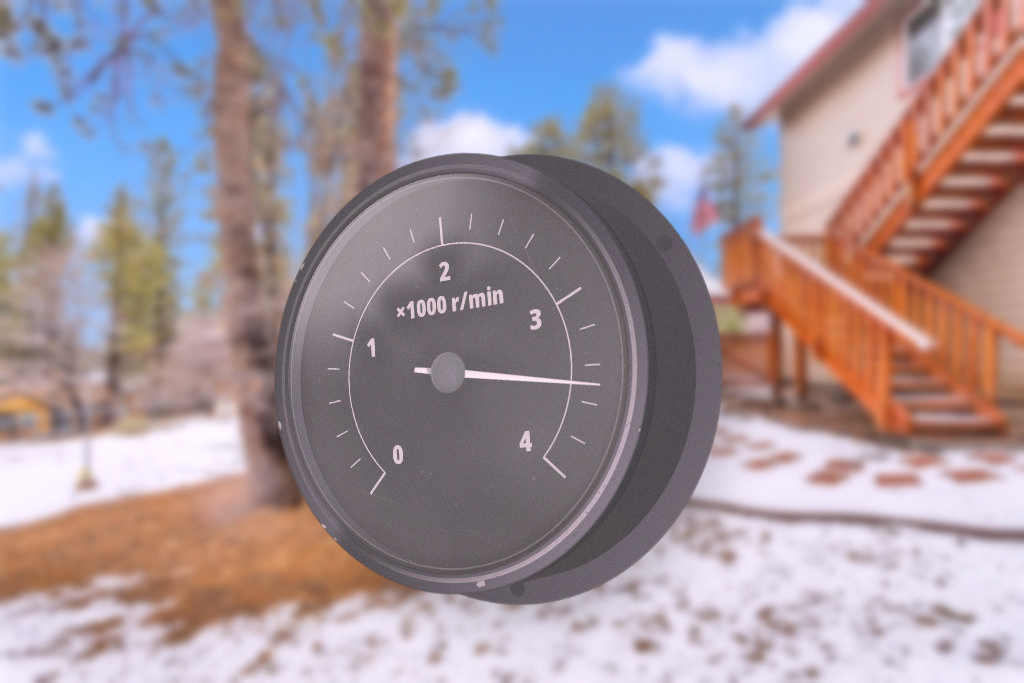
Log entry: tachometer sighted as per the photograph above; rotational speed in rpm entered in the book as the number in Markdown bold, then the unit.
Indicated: **3500** rpm
